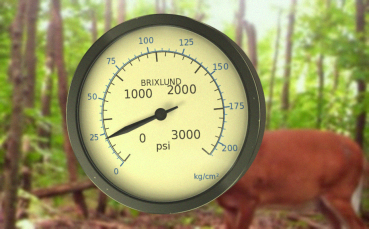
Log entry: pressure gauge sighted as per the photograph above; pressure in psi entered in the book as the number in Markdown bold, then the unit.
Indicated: **300** psi
